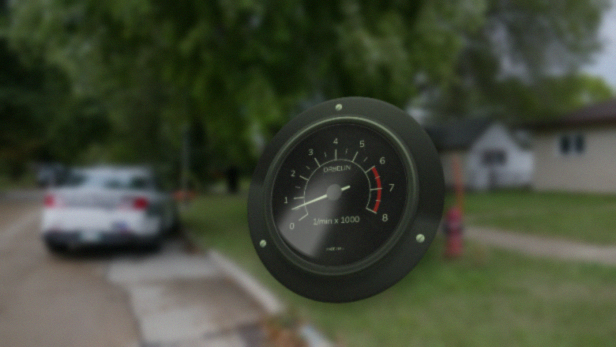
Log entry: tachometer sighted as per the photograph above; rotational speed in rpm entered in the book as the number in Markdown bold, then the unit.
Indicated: **500** rpm
